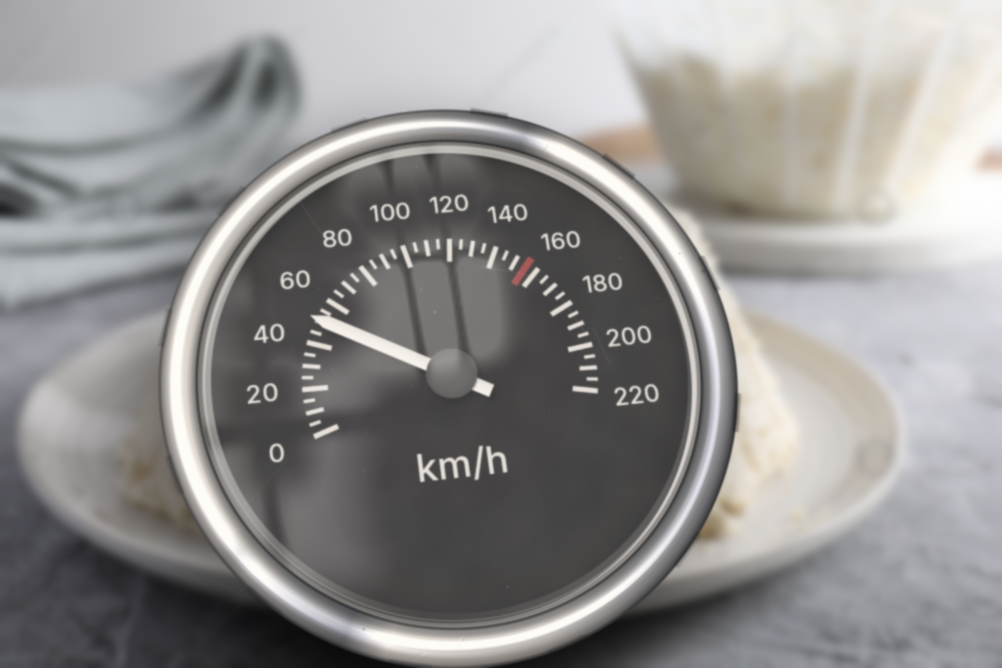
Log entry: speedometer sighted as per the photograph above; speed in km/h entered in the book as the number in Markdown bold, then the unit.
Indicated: **50** km/h
